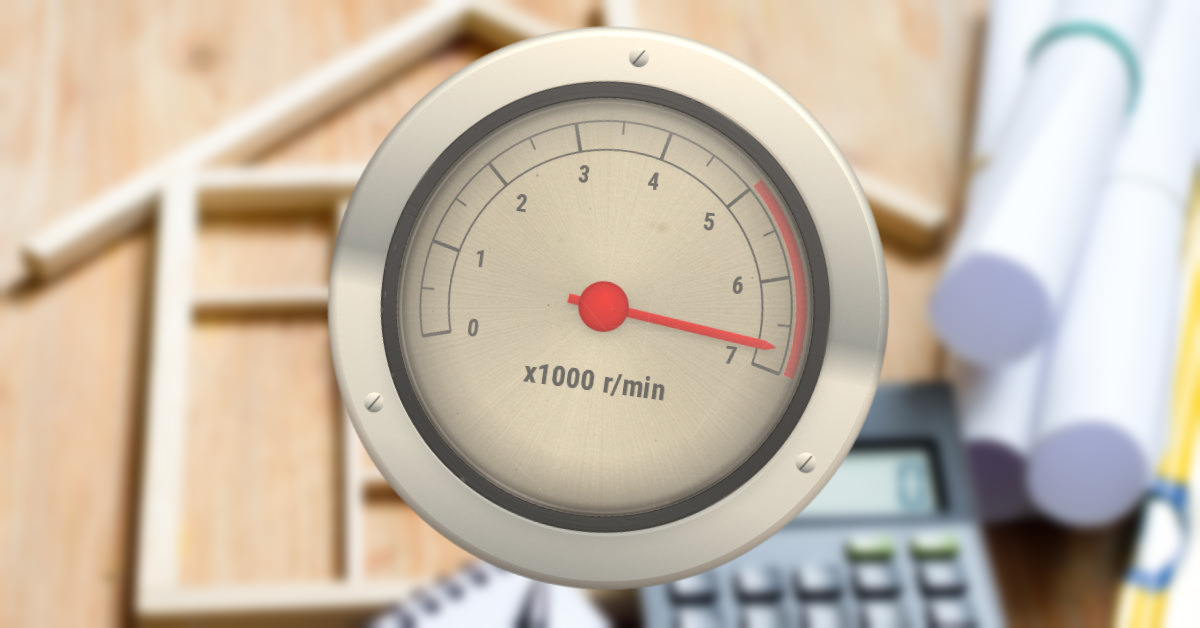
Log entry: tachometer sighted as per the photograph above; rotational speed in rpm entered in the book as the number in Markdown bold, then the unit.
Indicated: **6750** rpm
